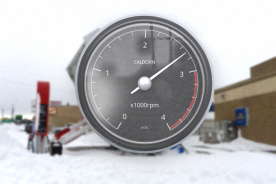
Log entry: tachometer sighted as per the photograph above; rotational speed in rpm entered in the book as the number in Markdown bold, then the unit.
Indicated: **2700** rpm
